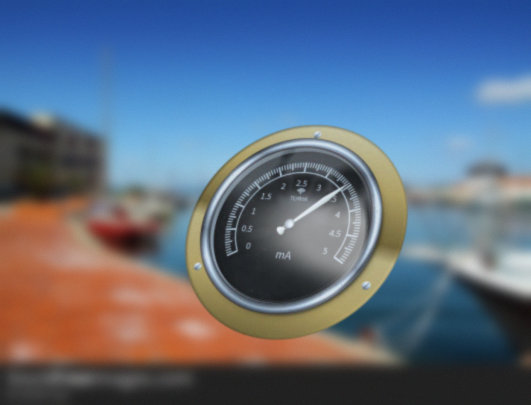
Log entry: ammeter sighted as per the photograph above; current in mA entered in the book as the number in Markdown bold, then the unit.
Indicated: **3.5** mA
